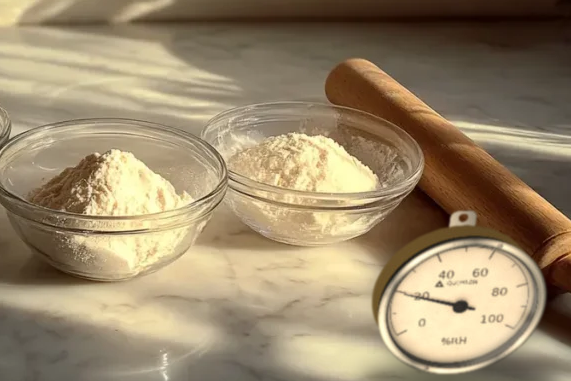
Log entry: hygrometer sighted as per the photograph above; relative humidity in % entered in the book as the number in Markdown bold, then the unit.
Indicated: **20** %
